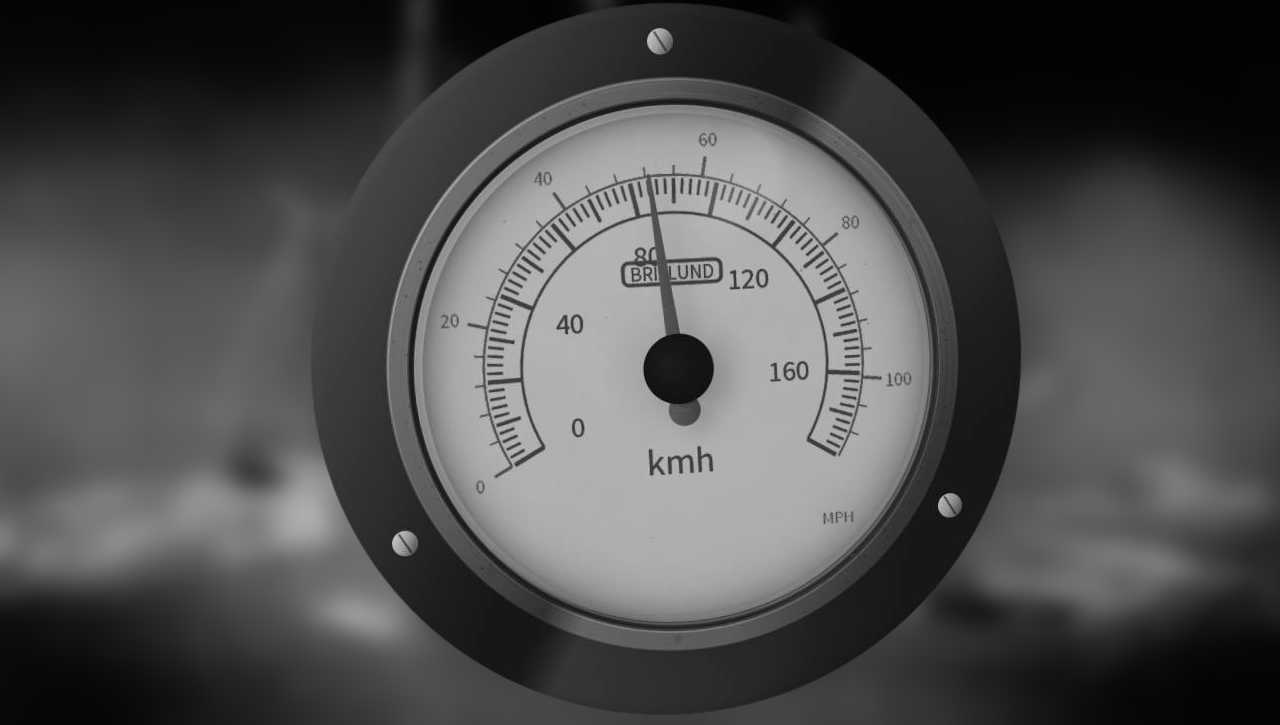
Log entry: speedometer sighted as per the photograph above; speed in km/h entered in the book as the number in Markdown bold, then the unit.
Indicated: **84** km/h
